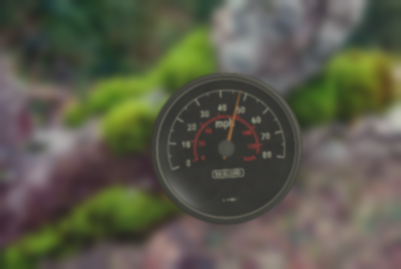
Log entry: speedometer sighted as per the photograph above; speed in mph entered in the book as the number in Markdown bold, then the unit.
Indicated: **47.5** mph
